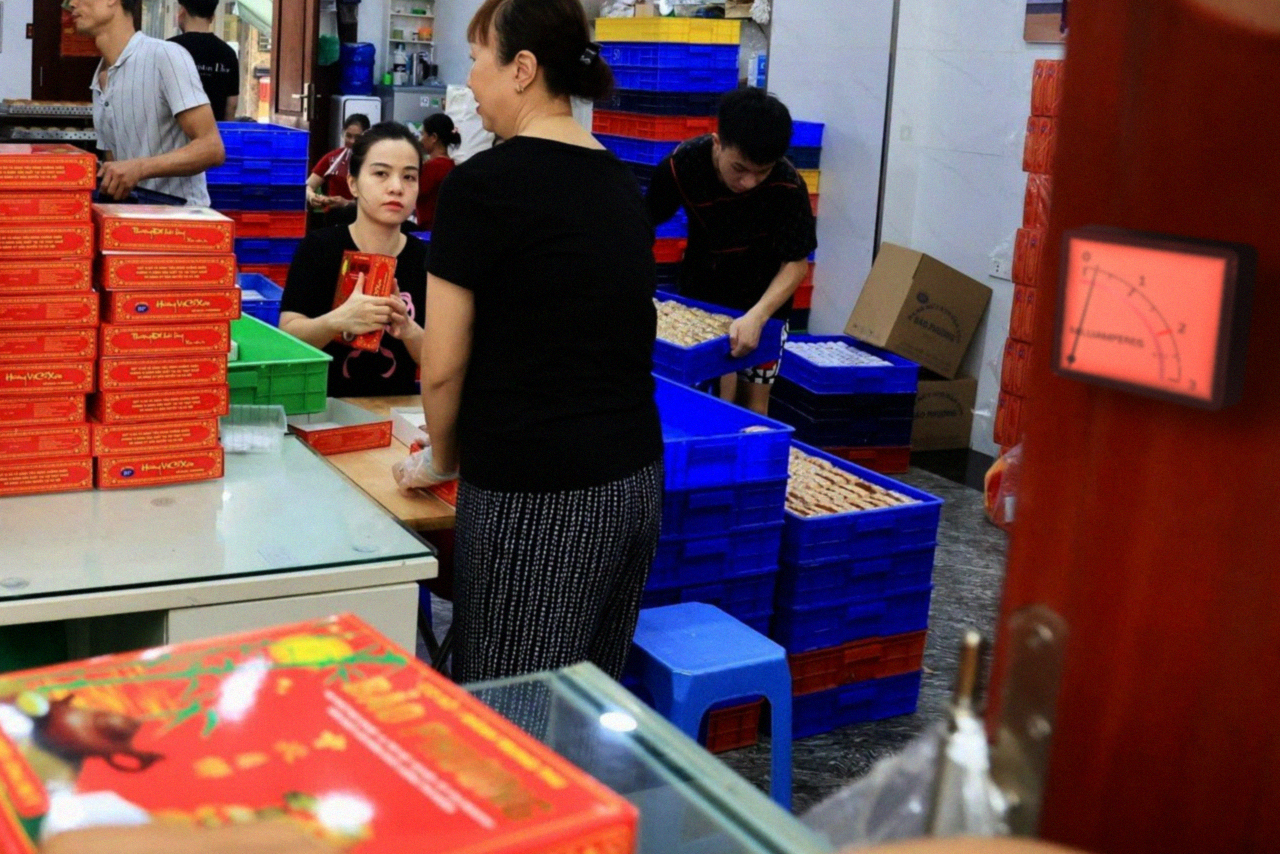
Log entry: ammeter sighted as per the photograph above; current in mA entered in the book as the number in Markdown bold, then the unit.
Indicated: **0.25** mA
